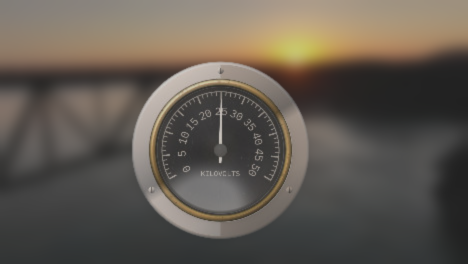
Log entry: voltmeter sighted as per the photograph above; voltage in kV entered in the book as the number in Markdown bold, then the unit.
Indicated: **25** kV
